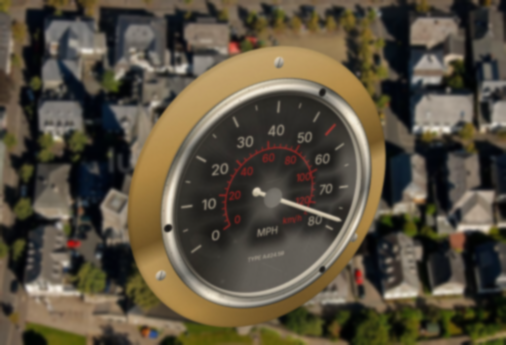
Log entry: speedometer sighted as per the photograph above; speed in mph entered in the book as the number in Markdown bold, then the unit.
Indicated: **77.5** mph
